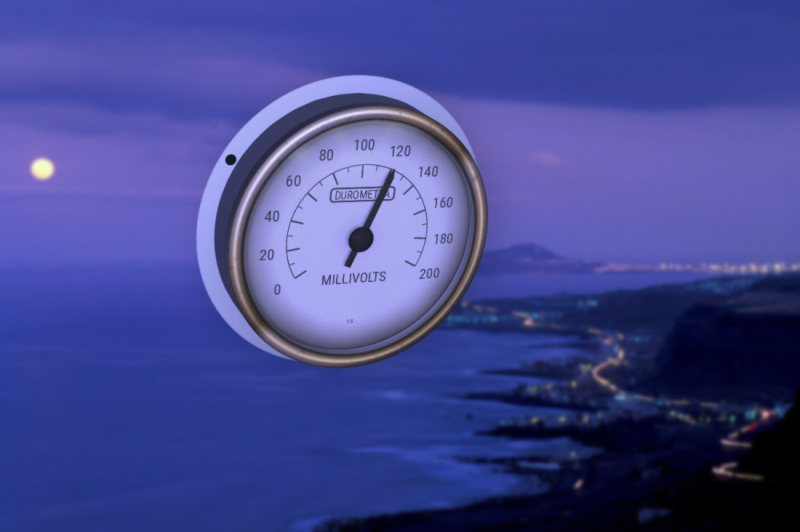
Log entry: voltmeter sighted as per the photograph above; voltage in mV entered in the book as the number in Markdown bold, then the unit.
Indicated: **120** mV
